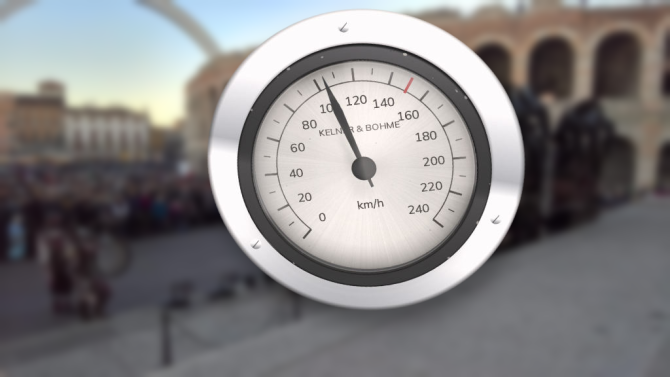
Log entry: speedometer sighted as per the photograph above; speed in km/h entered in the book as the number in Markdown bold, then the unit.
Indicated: **105** km/h
